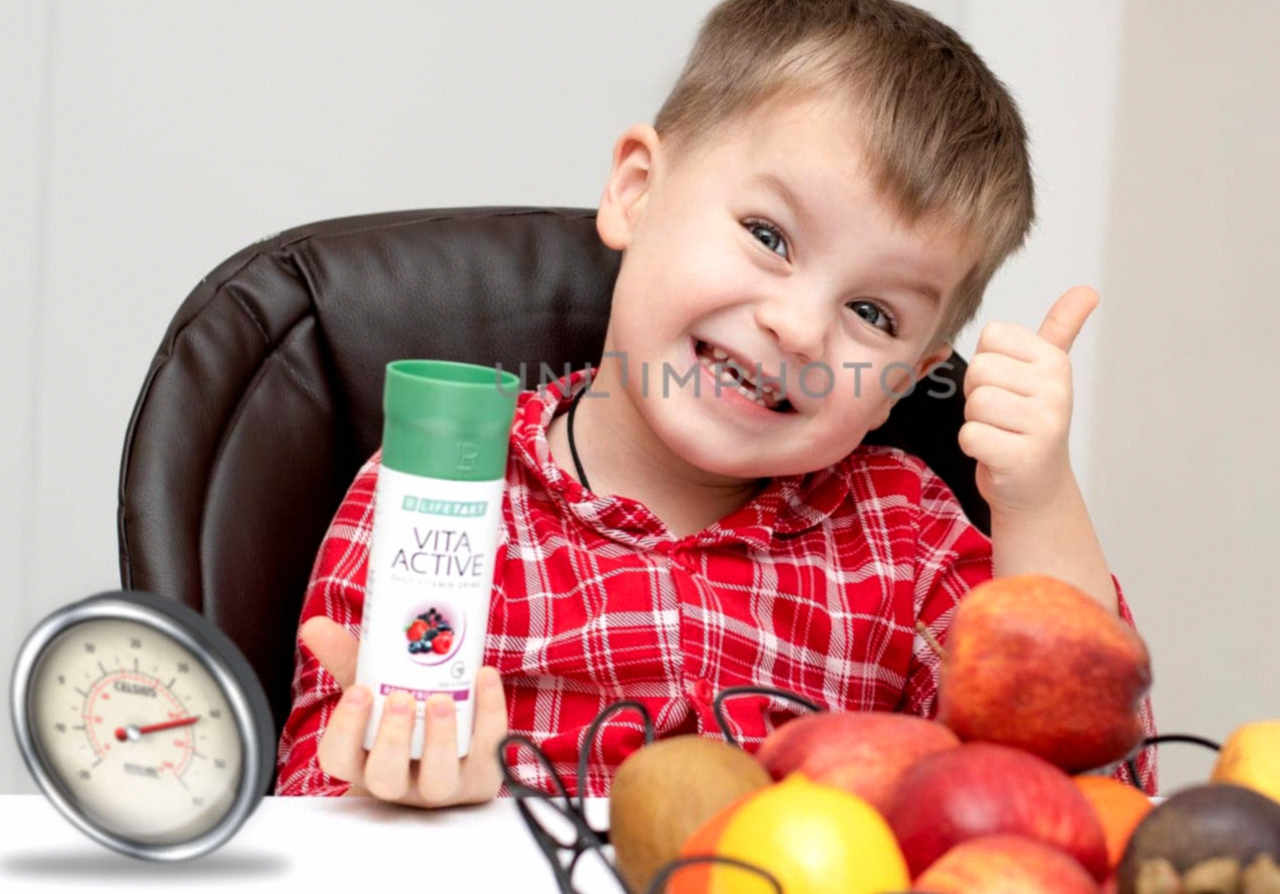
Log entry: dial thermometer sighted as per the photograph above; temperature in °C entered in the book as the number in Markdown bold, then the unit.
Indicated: **40** °C
